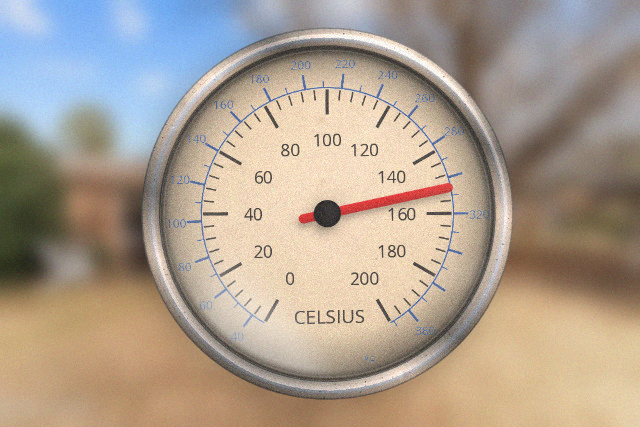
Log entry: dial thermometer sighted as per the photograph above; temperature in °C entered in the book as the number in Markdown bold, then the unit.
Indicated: **152** °C
